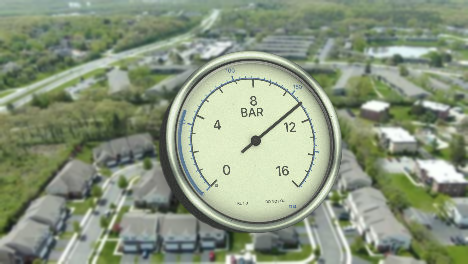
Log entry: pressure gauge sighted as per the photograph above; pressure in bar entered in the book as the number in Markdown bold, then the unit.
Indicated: **11** bar
